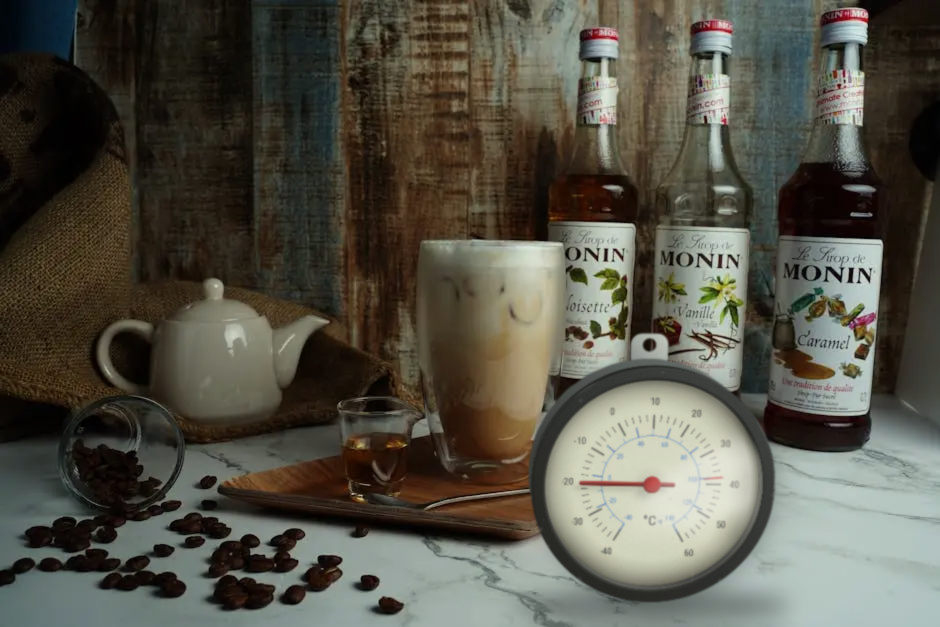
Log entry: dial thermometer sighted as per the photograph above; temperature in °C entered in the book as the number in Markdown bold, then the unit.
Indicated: **-20** °C
